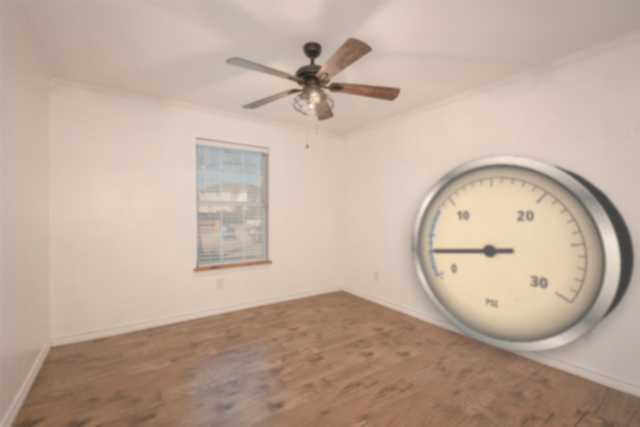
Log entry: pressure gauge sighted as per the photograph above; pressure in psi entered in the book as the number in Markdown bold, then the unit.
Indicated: **3** psi
